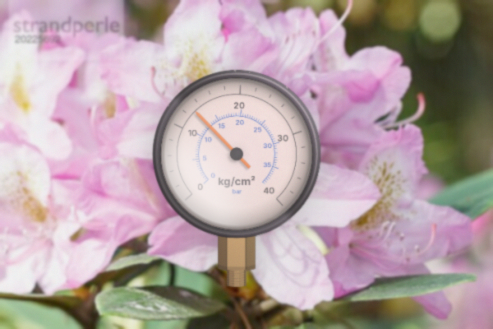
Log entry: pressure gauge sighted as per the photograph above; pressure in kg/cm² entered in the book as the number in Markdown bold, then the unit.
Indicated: **13** kg/cm²
